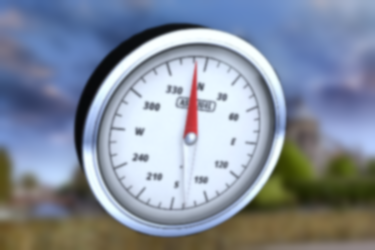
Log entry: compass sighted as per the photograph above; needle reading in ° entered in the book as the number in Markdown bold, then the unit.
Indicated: **350** °
